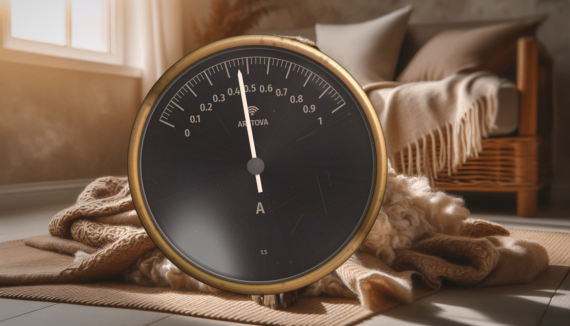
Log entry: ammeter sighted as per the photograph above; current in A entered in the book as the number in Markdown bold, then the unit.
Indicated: **0.46** A
